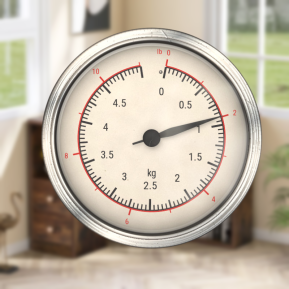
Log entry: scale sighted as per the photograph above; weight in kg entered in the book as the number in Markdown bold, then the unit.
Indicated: **0.9** kg
